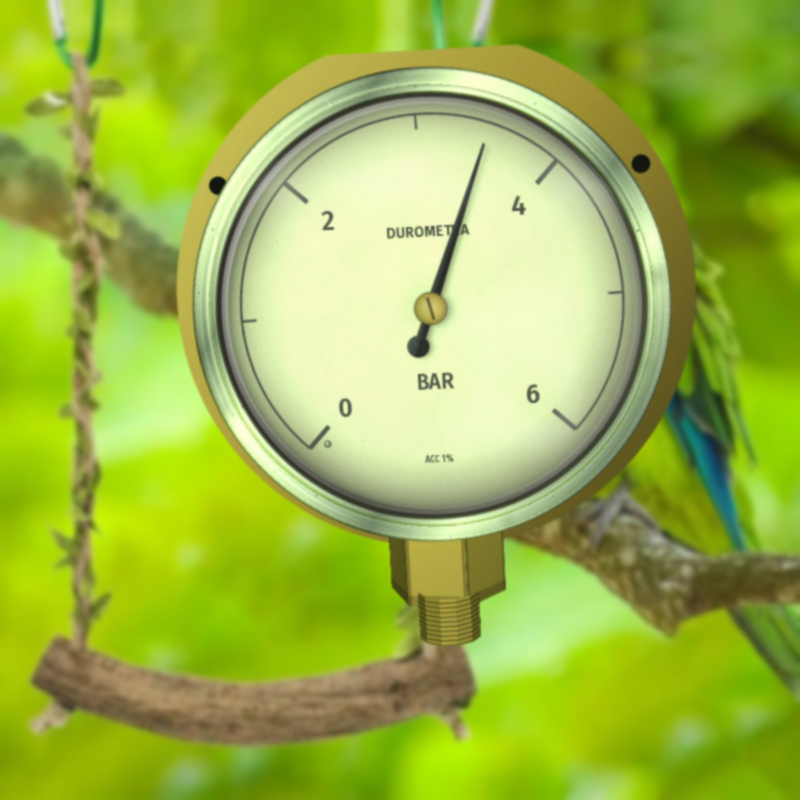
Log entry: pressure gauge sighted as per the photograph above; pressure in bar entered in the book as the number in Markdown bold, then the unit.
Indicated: **3.5** bar
